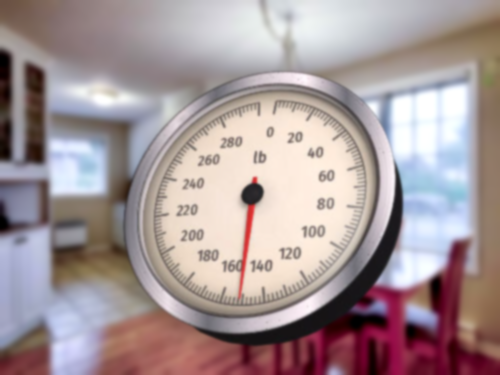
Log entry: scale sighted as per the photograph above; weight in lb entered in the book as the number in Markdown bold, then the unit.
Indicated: **150** lb
